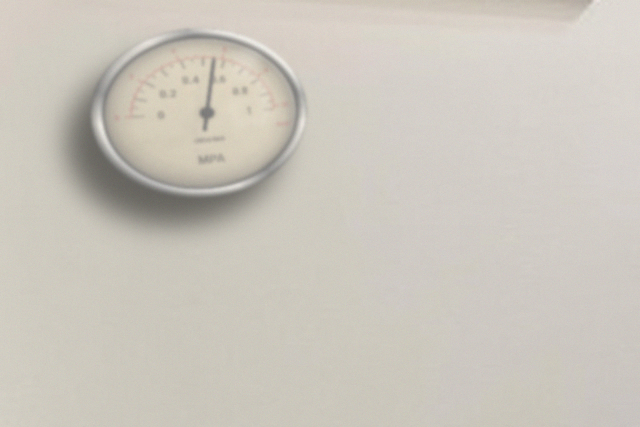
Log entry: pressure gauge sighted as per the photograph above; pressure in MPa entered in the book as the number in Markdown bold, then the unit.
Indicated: **0.55** MPa
